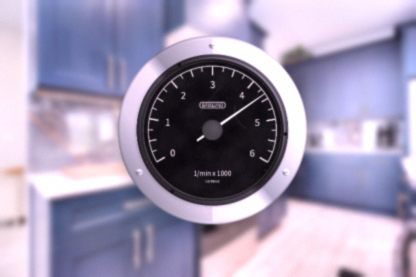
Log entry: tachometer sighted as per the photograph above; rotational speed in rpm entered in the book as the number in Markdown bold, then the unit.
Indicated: **4375** rpm
